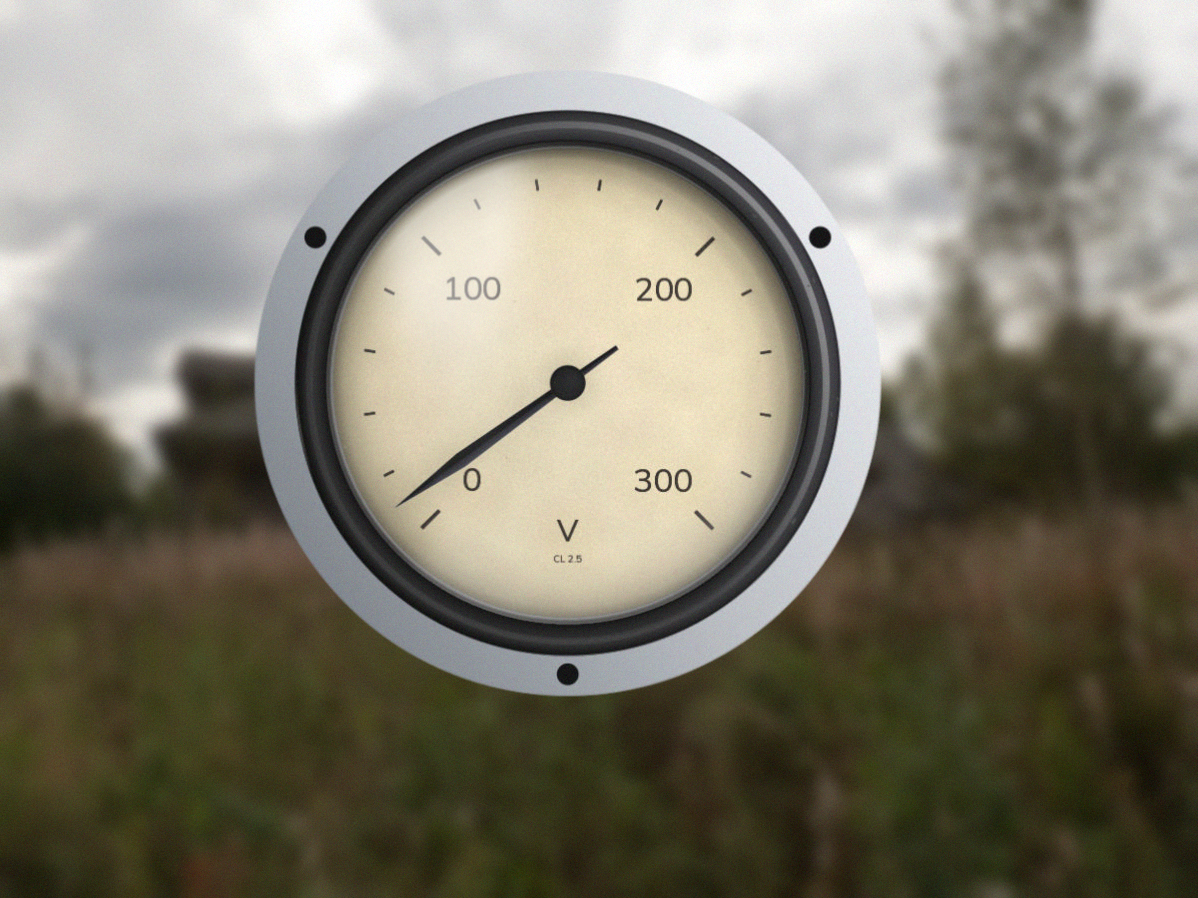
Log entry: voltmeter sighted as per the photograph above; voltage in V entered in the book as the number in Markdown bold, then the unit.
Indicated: **10** V
